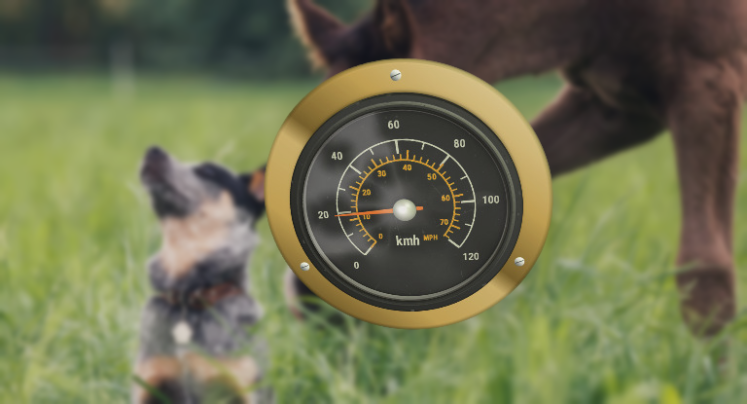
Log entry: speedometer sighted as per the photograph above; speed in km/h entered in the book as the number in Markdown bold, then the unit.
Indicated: **20** km/h
